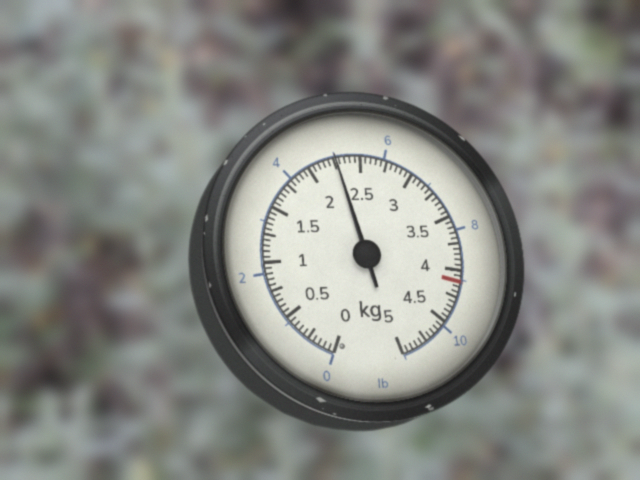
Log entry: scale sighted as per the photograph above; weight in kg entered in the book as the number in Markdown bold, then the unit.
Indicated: **2.25** kg
